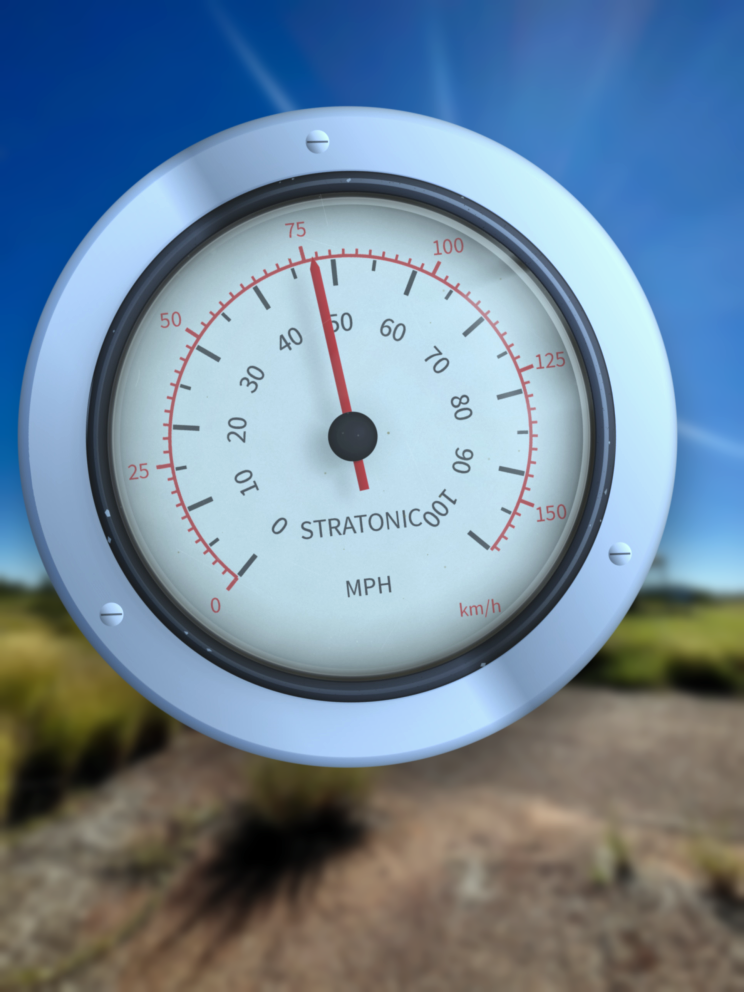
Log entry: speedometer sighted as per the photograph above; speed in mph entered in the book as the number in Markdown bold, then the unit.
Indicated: **47.5** mph
